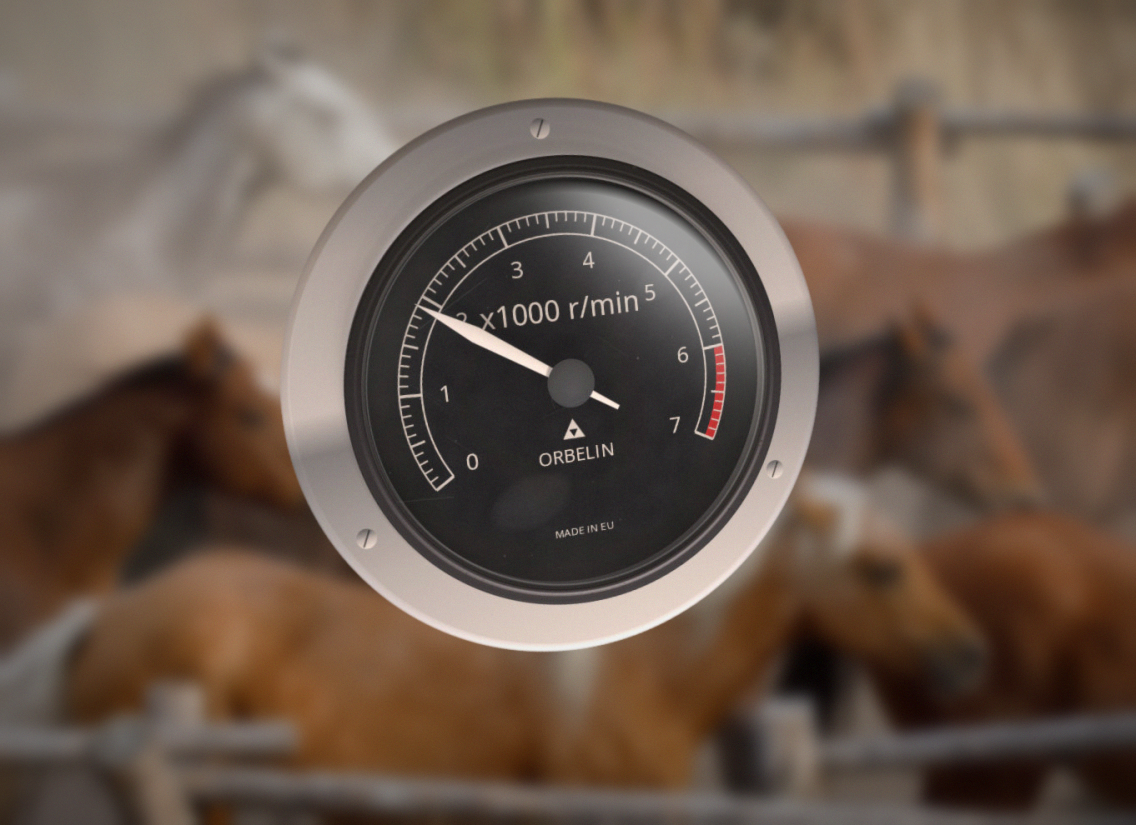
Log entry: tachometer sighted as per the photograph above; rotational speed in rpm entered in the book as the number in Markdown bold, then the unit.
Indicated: **1900** rpm
